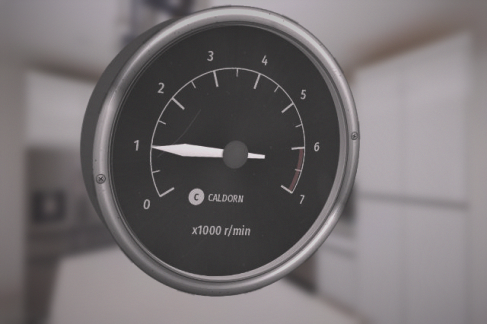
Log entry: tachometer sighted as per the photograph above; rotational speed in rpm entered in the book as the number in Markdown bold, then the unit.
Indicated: **1000** rpm
